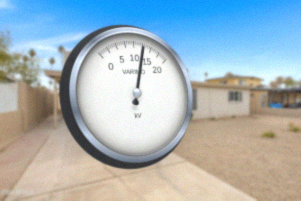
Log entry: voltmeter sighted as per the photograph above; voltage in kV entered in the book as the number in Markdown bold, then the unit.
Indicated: **12.5** kV
